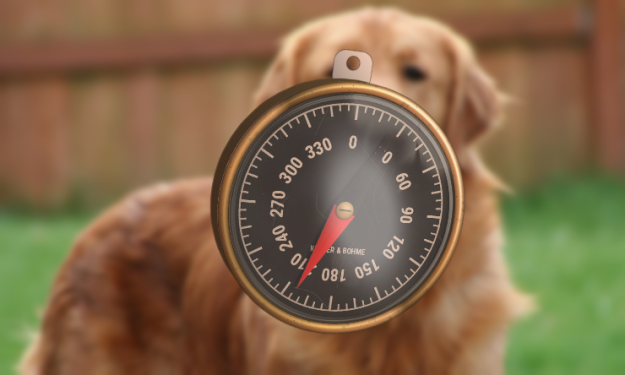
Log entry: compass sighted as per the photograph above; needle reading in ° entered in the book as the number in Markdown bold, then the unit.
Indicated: **205** °
